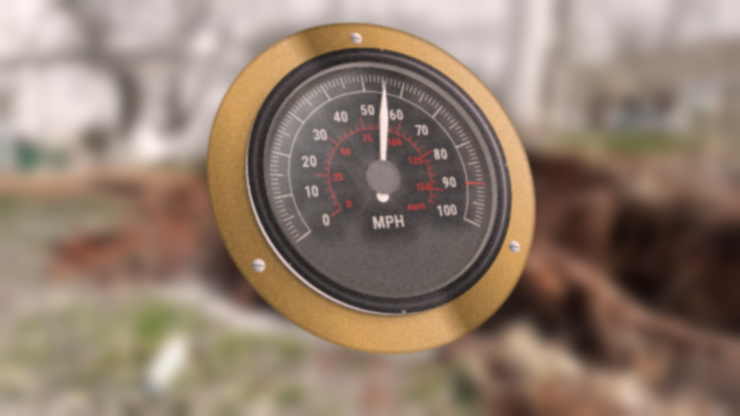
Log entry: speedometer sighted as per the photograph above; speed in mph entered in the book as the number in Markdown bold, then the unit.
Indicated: **55** mph
